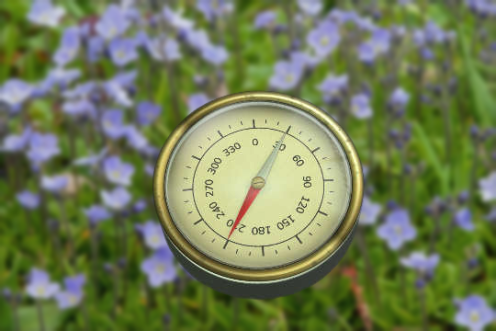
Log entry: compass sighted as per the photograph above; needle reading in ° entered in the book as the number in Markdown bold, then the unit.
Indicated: **210** °
